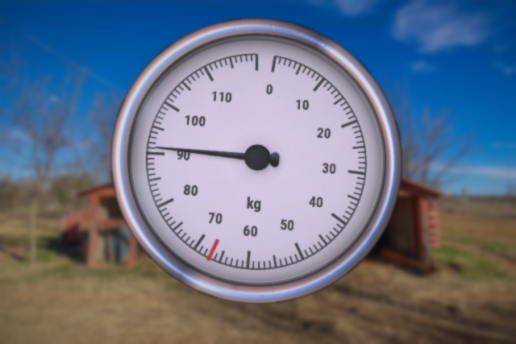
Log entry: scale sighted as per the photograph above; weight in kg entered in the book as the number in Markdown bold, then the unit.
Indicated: **91** kg
